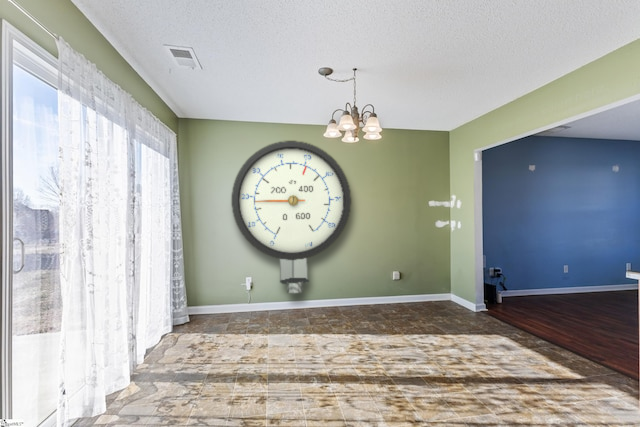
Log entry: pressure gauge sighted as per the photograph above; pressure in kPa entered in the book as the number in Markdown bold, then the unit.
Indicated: **125** kPa
